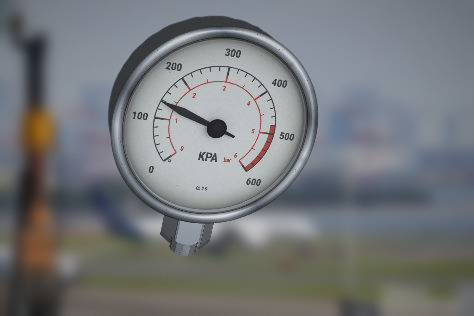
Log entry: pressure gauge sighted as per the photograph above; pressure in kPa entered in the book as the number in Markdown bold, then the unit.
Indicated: **140** kPa
